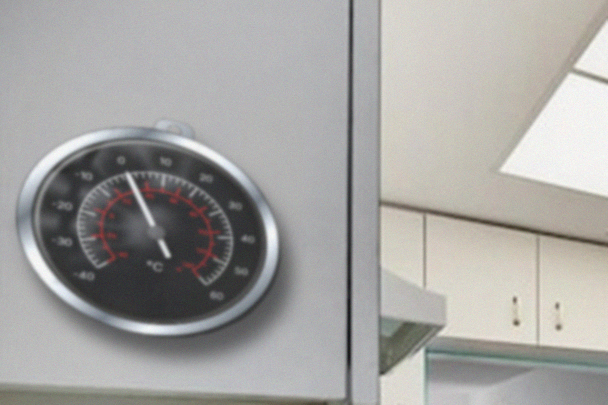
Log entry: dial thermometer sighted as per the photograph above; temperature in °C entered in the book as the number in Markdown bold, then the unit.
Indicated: **0** °C
